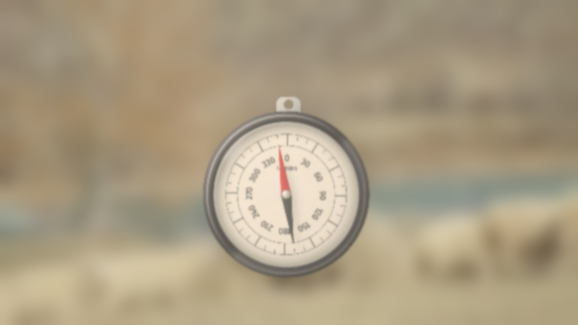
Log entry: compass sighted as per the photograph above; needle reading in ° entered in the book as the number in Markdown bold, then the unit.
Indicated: **350** °
